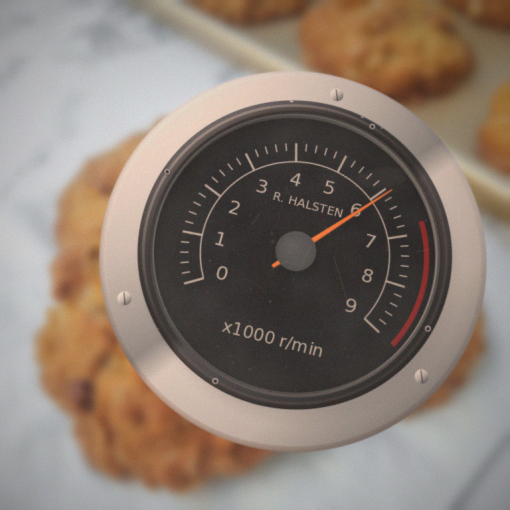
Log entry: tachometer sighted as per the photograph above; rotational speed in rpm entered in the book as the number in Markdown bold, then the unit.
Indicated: **6100** rpm
